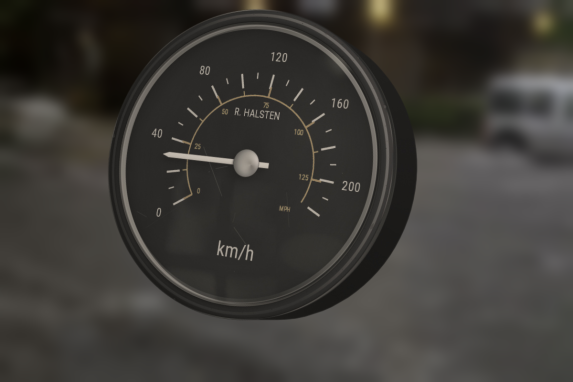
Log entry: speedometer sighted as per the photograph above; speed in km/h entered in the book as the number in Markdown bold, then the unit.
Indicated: **30** km/h
